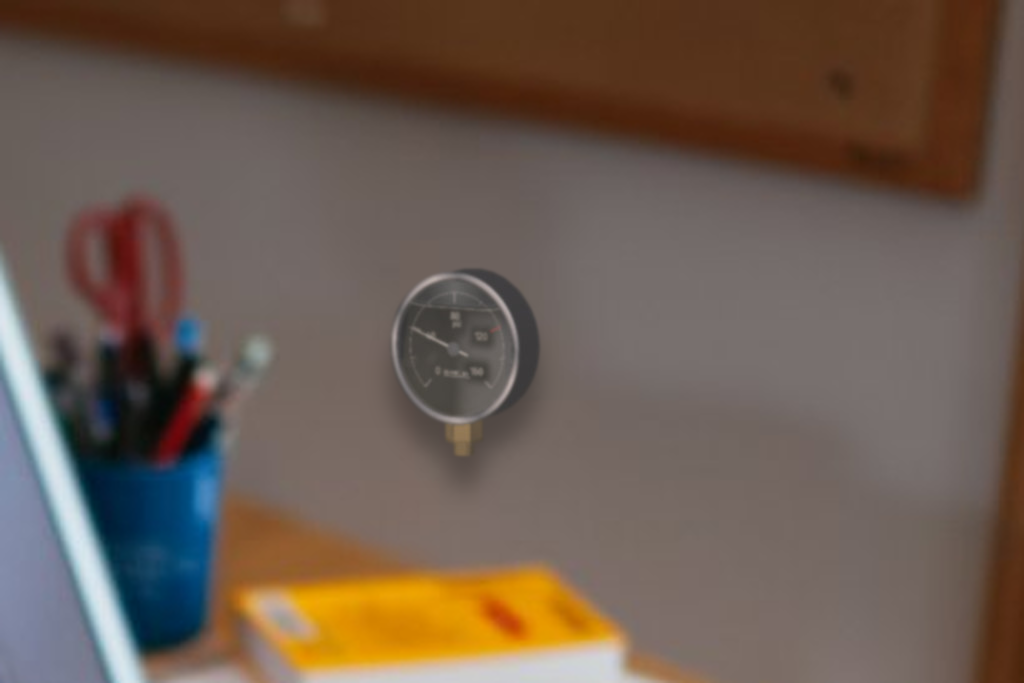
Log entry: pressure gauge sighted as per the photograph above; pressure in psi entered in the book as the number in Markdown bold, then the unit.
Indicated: **40** psi
